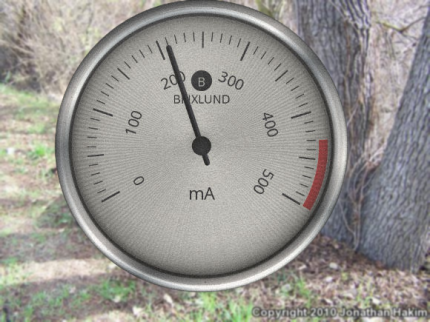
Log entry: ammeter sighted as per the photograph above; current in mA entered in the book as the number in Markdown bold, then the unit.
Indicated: **210** mA
